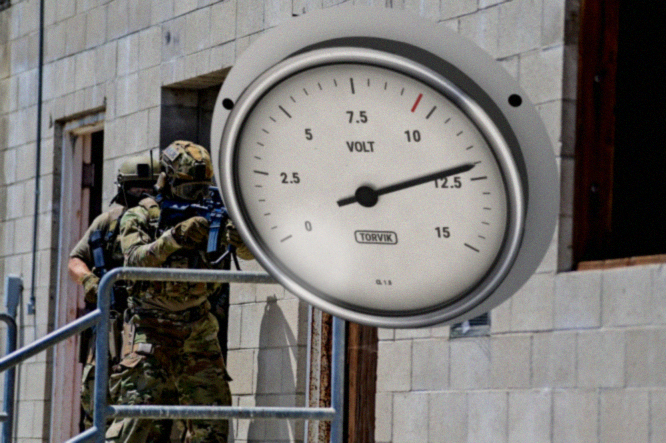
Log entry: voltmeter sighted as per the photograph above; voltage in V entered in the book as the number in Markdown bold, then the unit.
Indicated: **12** V
